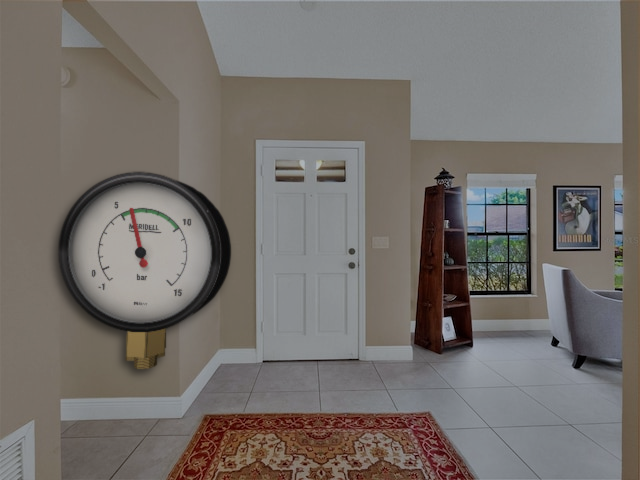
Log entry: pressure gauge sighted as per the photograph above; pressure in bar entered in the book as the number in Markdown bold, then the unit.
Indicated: **6** bar
